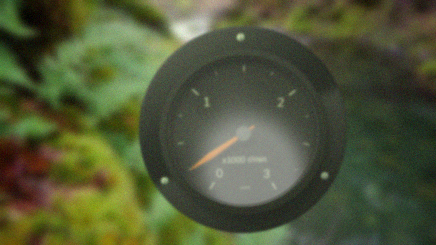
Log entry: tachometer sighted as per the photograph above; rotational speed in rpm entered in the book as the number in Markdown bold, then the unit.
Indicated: **250** rpm
